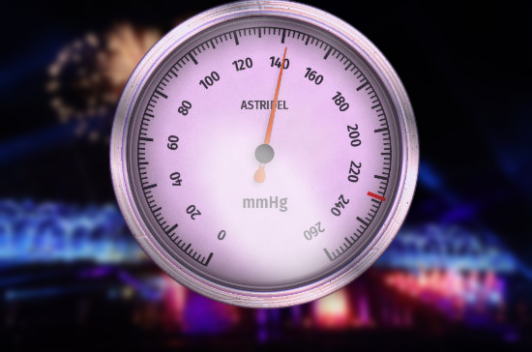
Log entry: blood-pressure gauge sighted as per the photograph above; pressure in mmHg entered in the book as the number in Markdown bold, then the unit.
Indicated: **142** mmHg
